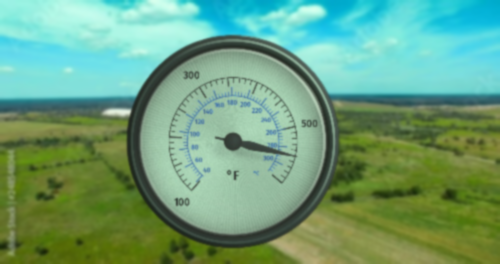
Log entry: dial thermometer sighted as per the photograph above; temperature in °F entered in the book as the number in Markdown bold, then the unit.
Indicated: **550** °F
